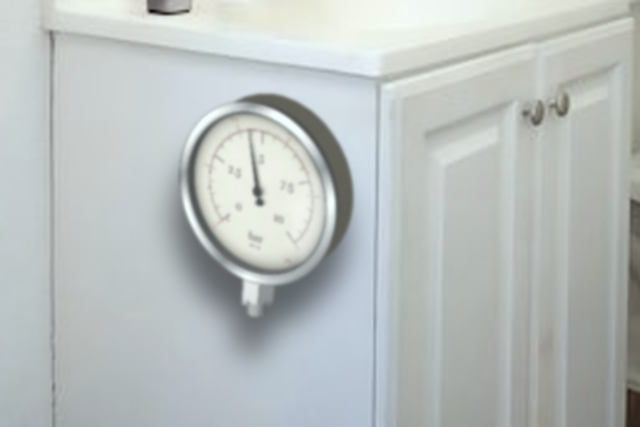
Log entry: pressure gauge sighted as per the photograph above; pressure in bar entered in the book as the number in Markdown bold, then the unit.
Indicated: **4.5** bar
